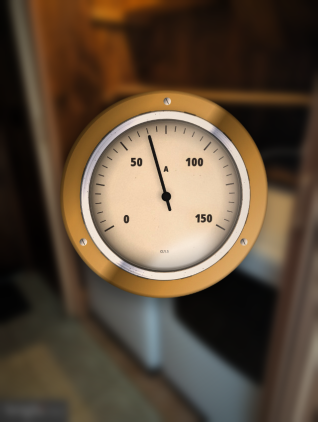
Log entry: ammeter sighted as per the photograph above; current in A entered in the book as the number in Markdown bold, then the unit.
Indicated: **65** A
